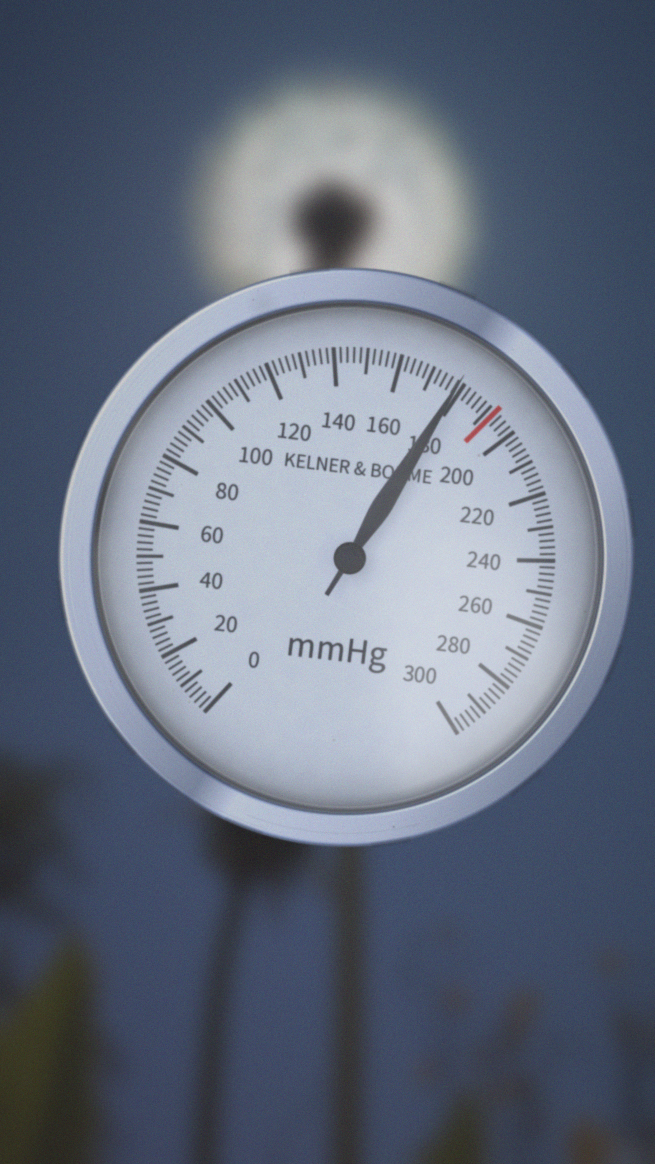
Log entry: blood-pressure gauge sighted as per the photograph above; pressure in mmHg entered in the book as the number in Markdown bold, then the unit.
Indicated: **178** mmHg
